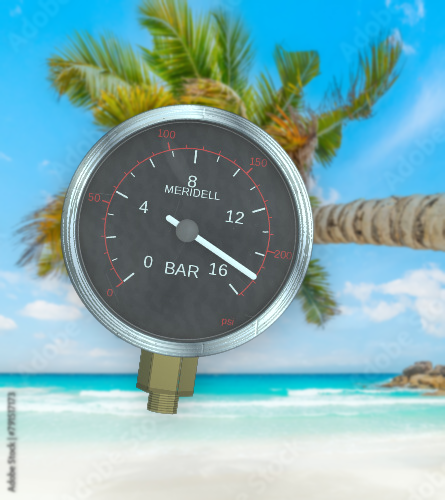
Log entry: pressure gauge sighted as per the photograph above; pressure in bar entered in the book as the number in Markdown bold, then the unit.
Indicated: **15** bar
